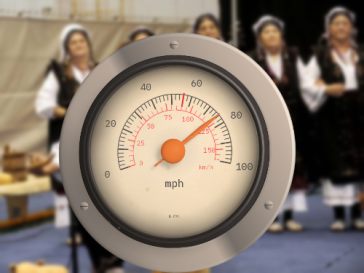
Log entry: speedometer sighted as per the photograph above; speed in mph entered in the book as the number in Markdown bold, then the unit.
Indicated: **76** mph
